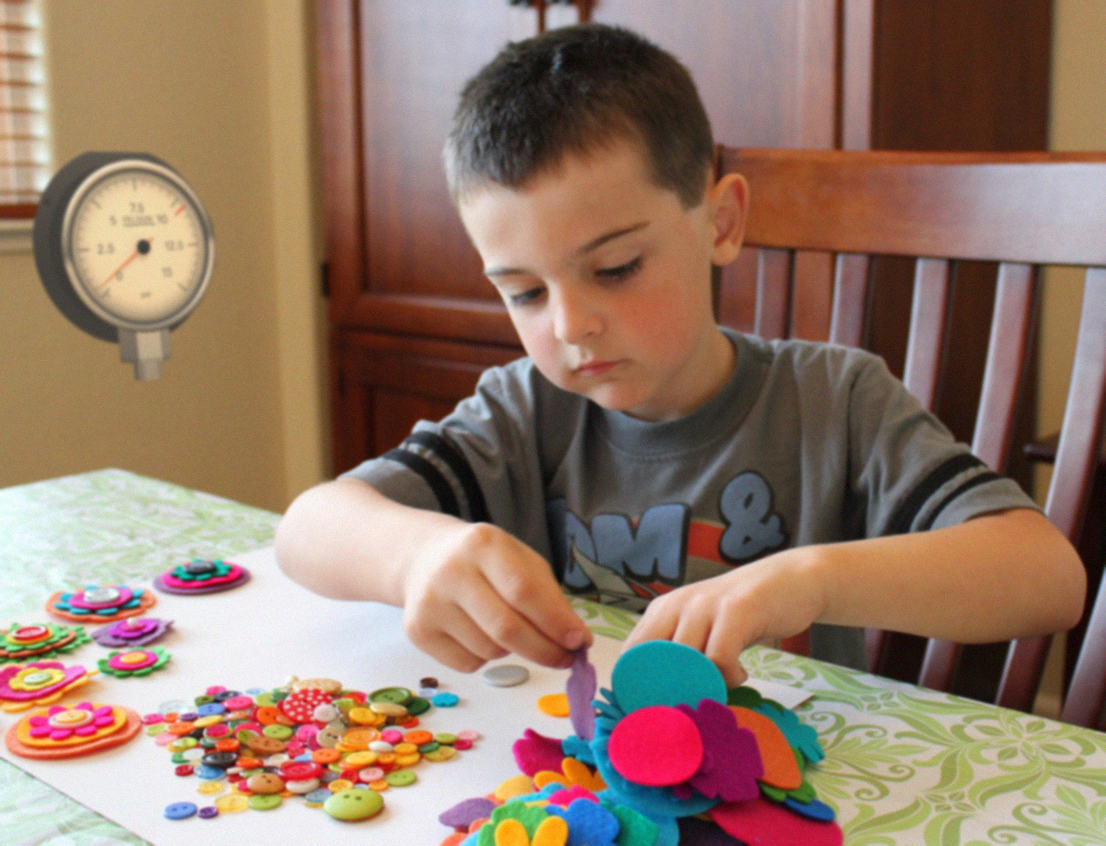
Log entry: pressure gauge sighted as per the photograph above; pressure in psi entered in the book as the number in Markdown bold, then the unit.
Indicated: **0.5** psi
